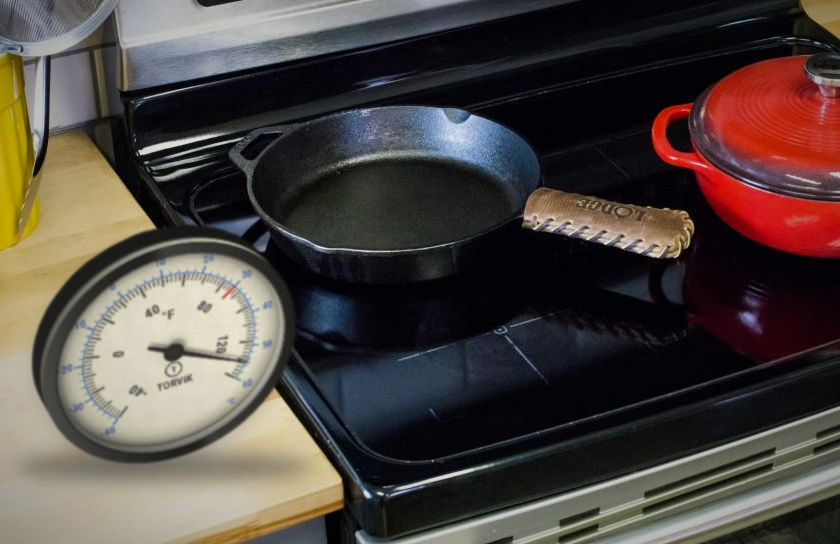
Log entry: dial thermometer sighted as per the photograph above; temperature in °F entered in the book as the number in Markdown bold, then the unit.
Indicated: **130** °F
